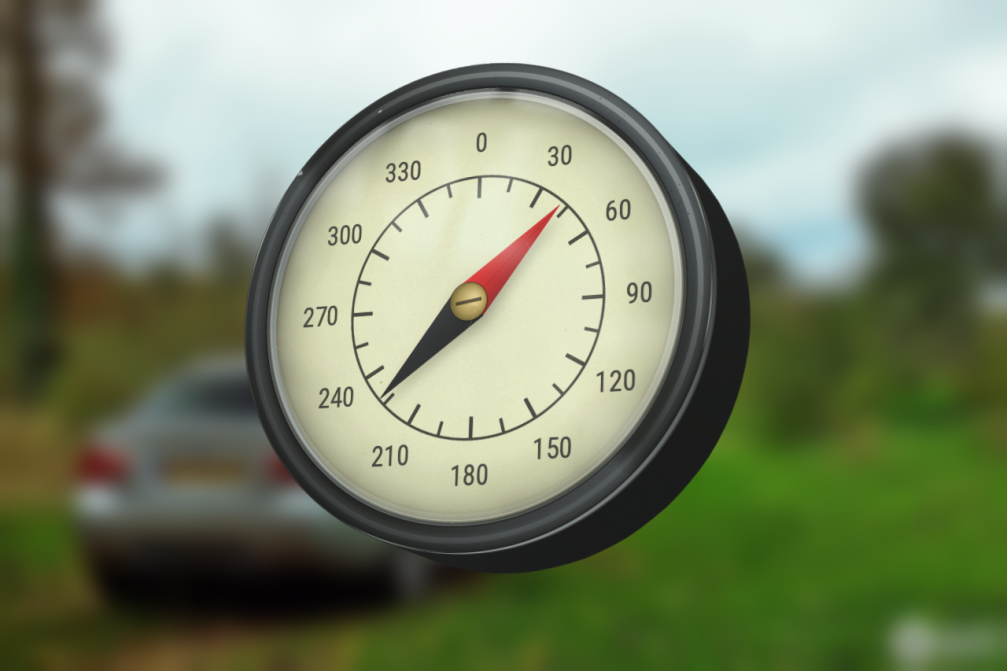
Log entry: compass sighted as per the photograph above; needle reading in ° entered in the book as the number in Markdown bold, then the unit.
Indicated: **45** °
